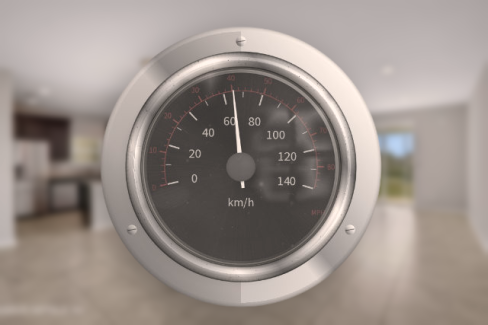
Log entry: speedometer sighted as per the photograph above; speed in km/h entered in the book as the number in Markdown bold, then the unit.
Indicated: **65** km/h
